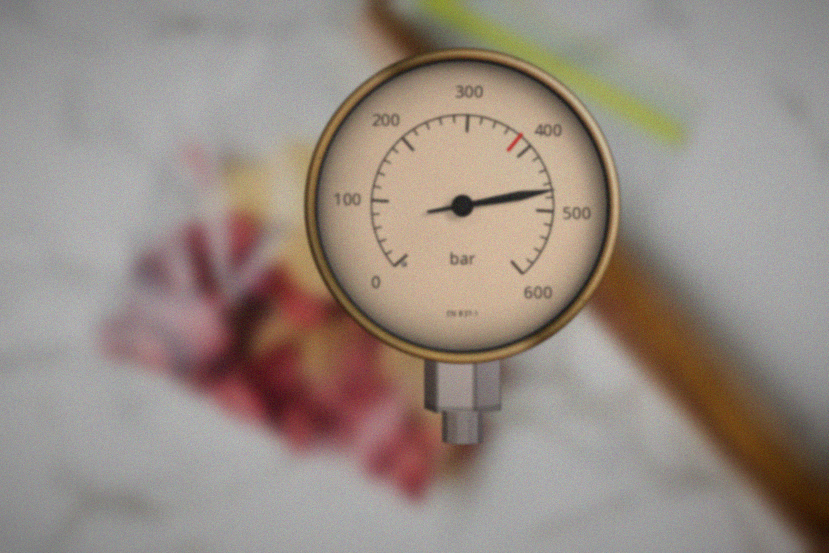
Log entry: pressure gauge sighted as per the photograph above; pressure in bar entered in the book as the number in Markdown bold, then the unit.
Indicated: **470** bar
